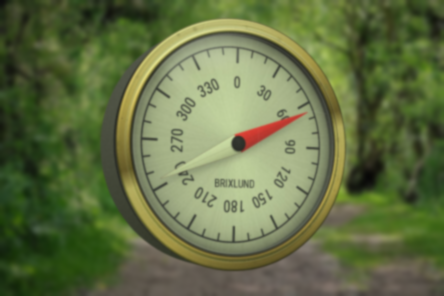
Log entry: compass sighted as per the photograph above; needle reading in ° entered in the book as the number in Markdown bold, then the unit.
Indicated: **65** °
